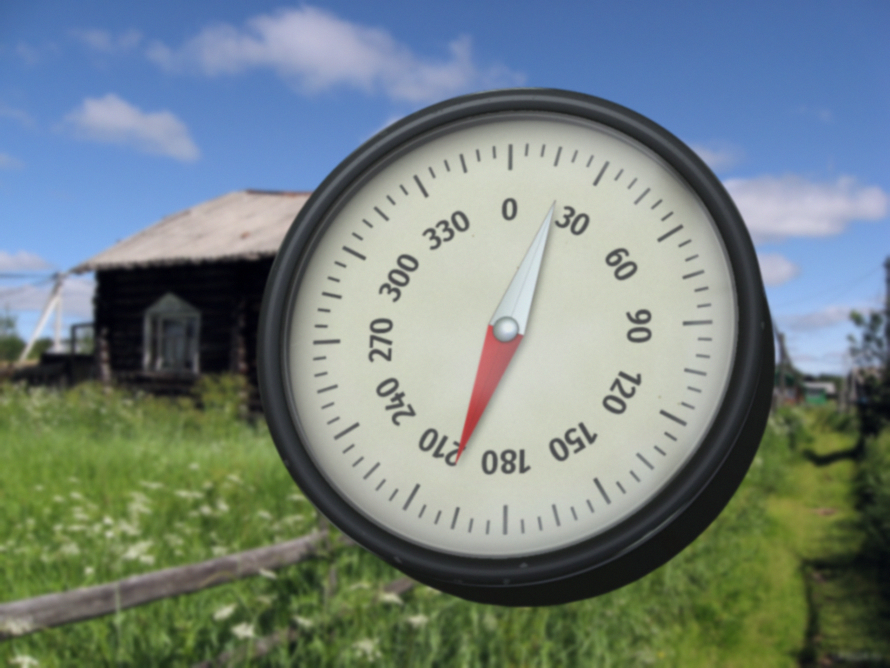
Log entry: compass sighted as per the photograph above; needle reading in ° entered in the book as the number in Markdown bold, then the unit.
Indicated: **200** °
